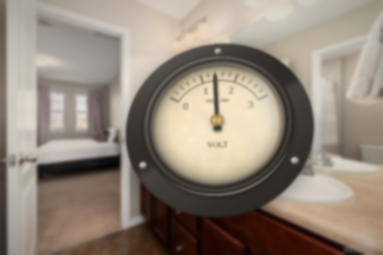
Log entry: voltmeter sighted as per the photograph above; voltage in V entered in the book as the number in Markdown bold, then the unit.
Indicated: **1.4** V
